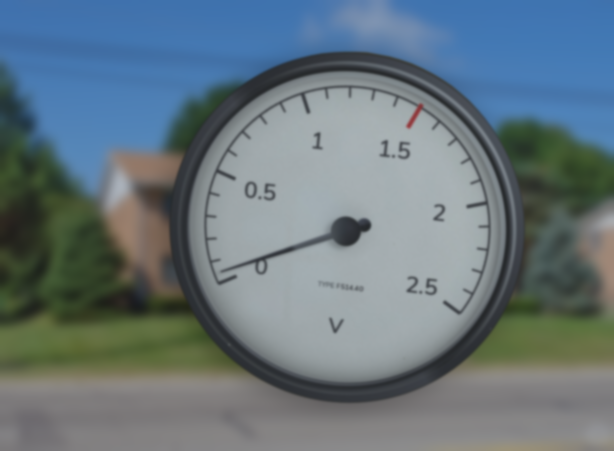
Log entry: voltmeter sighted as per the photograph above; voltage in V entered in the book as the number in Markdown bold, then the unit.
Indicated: **0.05** V
